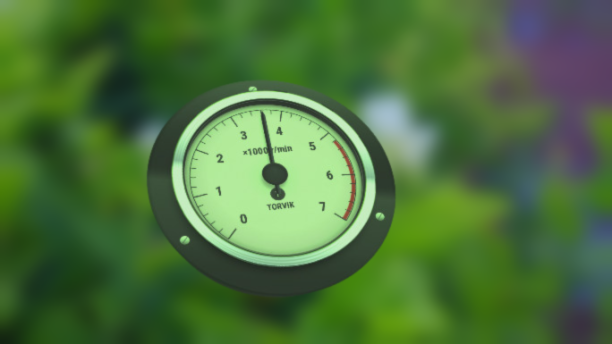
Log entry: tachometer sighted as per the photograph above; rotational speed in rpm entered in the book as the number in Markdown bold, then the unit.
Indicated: **3600** rpm
